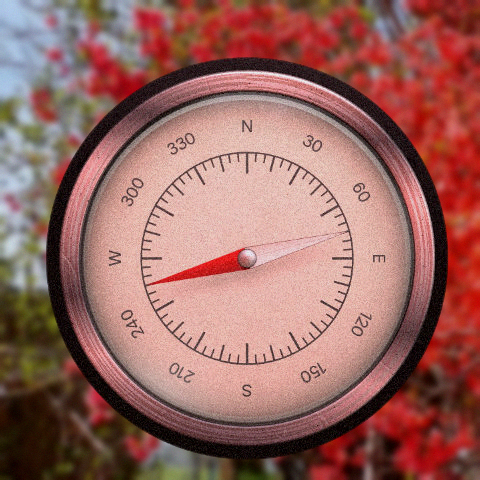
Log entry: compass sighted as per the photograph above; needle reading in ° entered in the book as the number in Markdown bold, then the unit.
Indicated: **255** °
